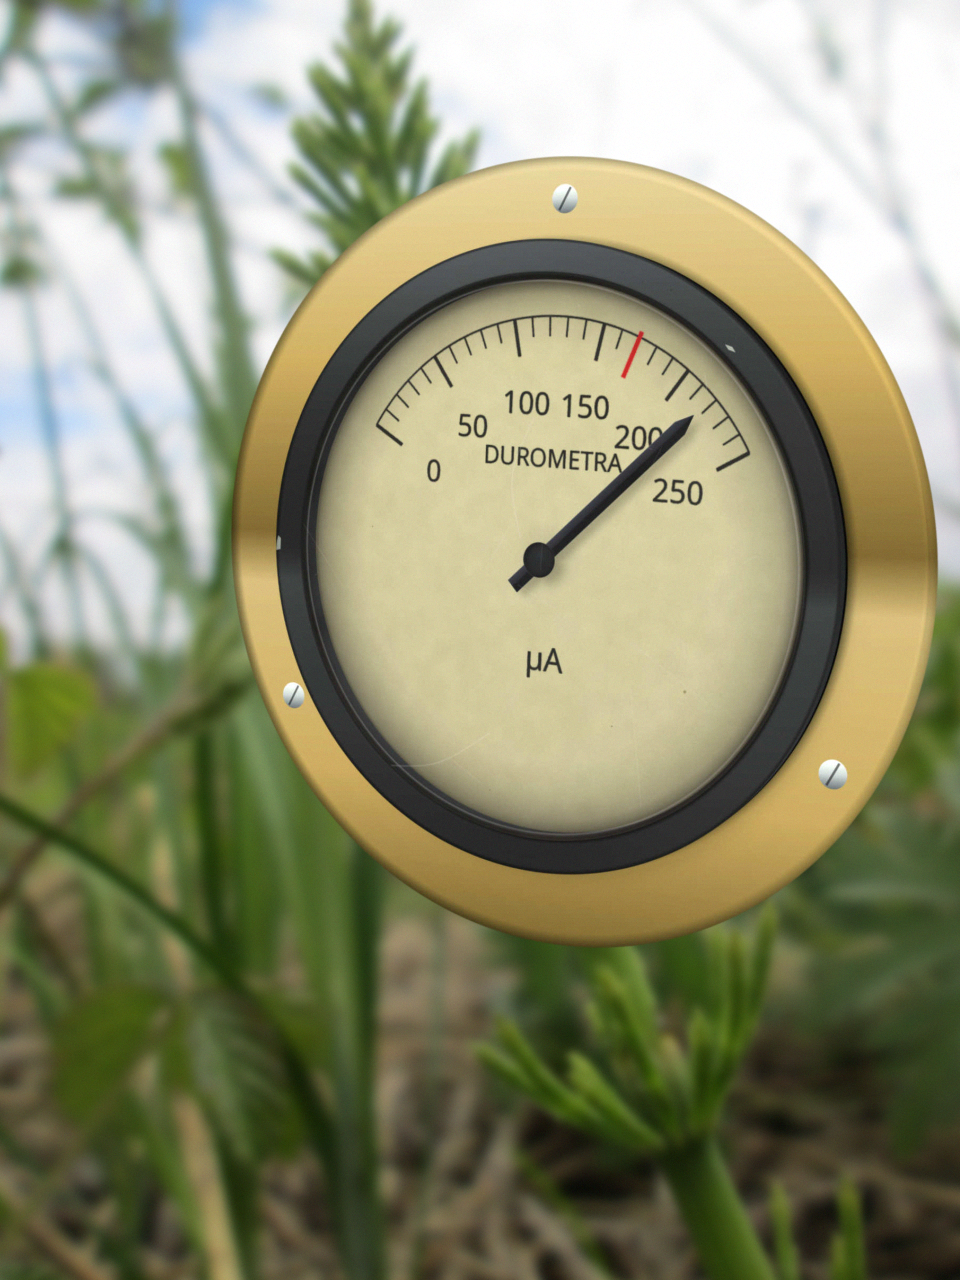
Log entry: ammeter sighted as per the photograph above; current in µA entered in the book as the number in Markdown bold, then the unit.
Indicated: **220** µA
